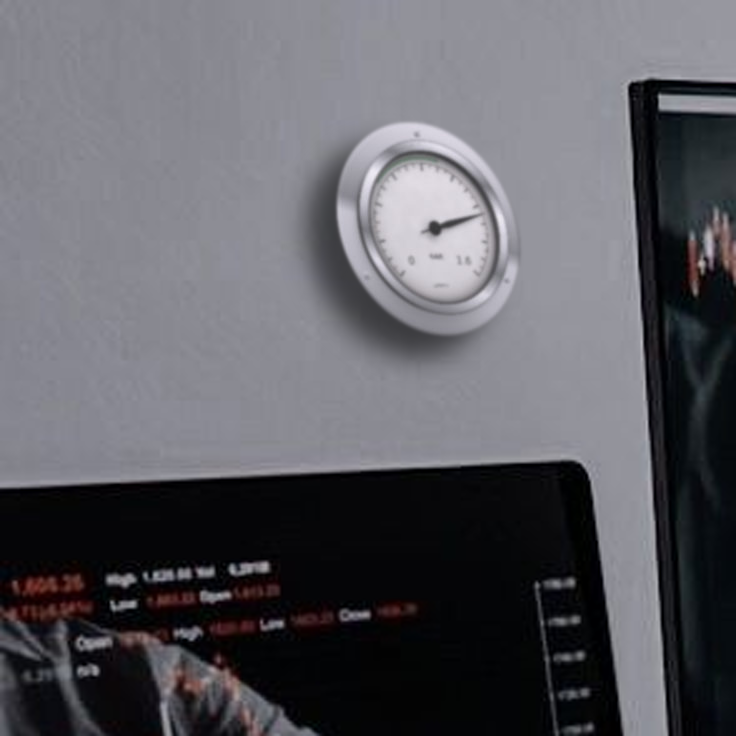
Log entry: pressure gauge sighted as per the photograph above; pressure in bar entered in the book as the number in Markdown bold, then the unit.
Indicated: **1.25** bar
